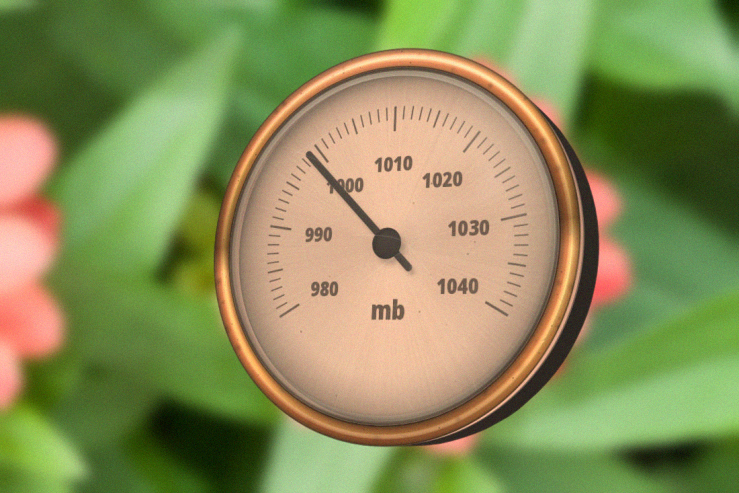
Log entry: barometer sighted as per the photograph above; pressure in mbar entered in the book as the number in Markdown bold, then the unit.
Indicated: **999** mbar
